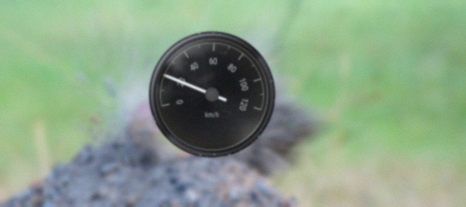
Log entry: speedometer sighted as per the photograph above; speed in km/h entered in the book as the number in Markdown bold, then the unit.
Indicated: **20** km/h
